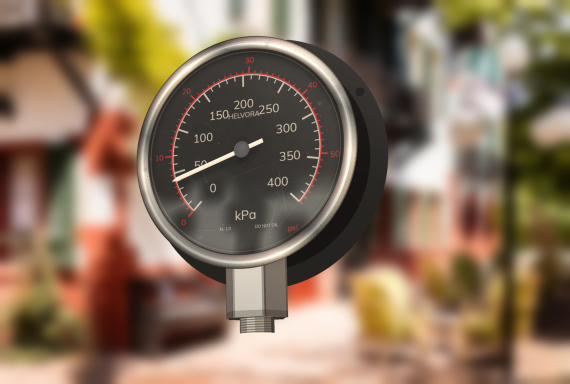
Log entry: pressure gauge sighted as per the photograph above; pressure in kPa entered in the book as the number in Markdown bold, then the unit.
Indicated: **40** kPa
